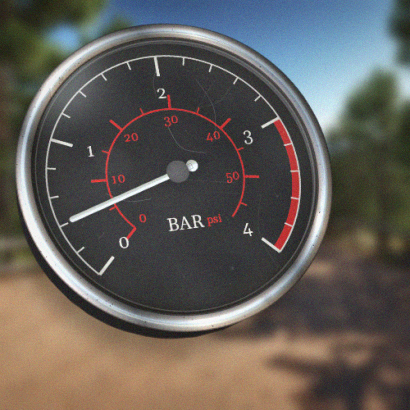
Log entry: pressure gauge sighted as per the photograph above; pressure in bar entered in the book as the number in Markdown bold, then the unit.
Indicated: **0.4** bar
